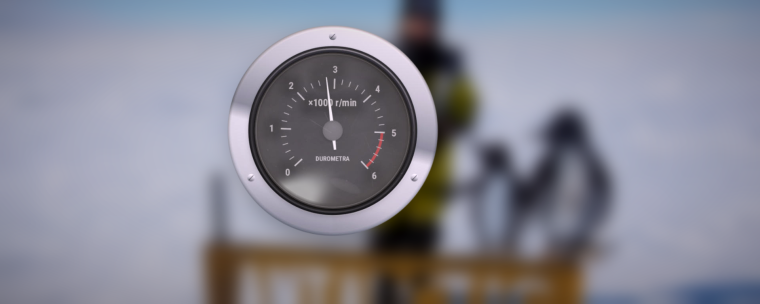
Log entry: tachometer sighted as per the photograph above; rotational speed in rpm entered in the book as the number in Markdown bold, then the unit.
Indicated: **2800** rpm
